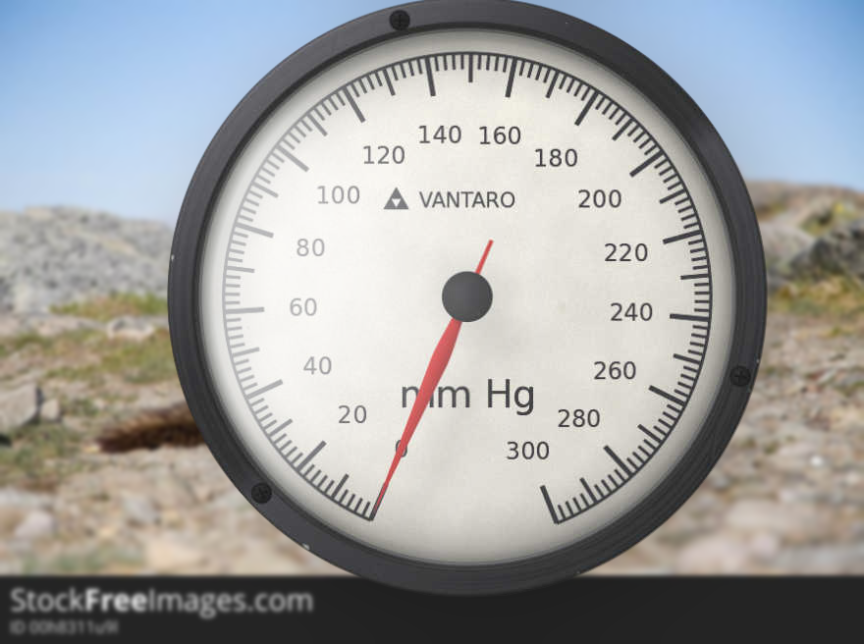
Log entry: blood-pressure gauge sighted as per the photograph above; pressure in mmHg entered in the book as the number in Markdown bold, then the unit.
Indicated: **0** mmHg
